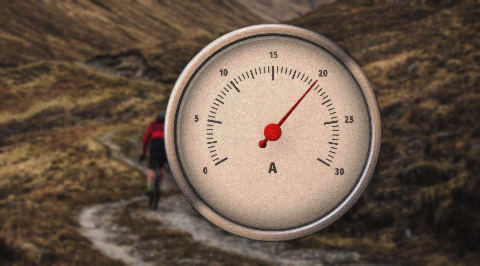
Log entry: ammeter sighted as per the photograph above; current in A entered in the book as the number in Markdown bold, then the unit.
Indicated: **20** A
